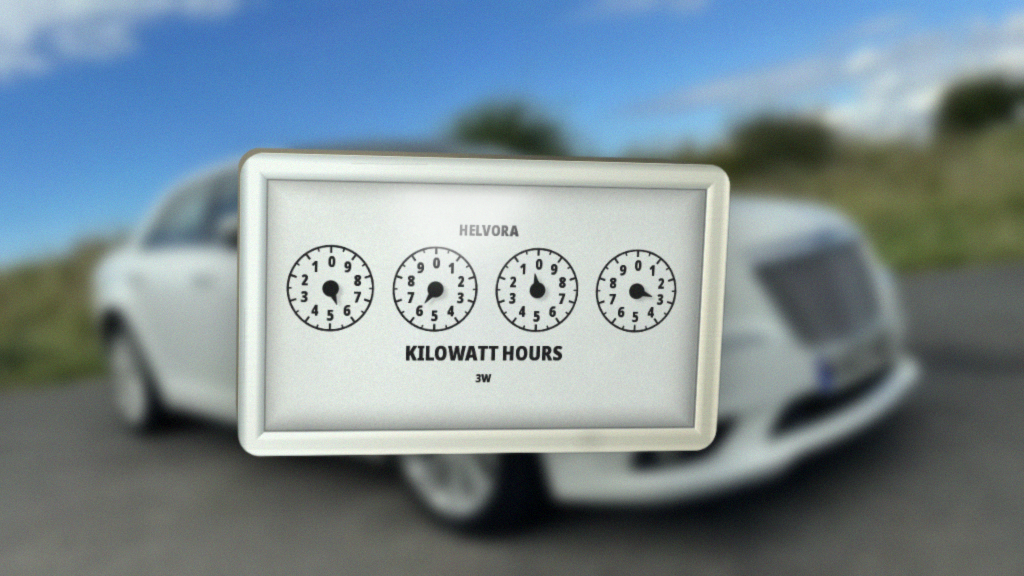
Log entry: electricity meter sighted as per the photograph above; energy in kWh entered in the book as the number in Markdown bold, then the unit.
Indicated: **5603** kWh
